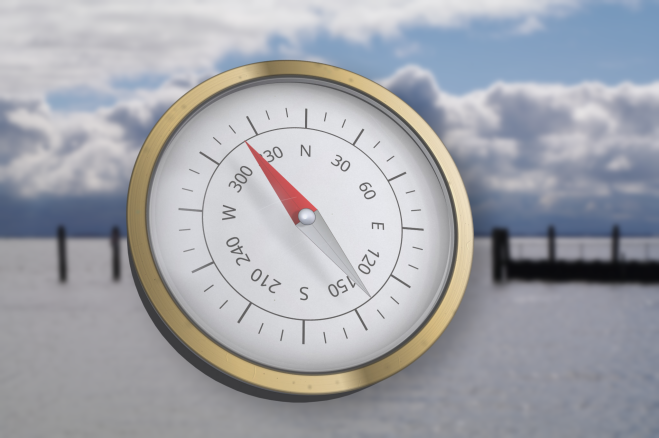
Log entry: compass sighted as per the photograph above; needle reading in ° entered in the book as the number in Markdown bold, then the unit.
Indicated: **320** °
